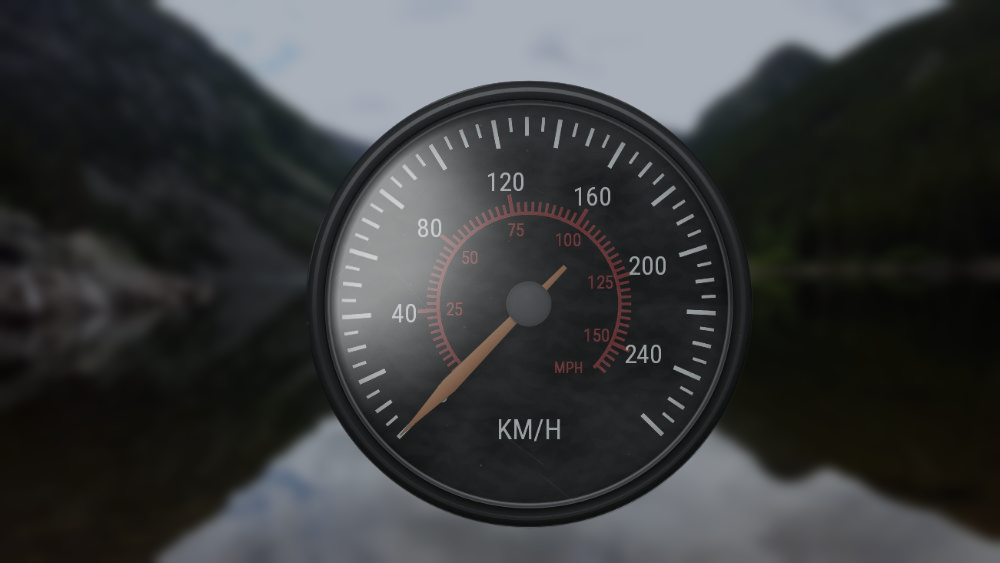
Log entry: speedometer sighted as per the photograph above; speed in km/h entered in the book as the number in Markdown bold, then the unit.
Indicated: **0** km/h
